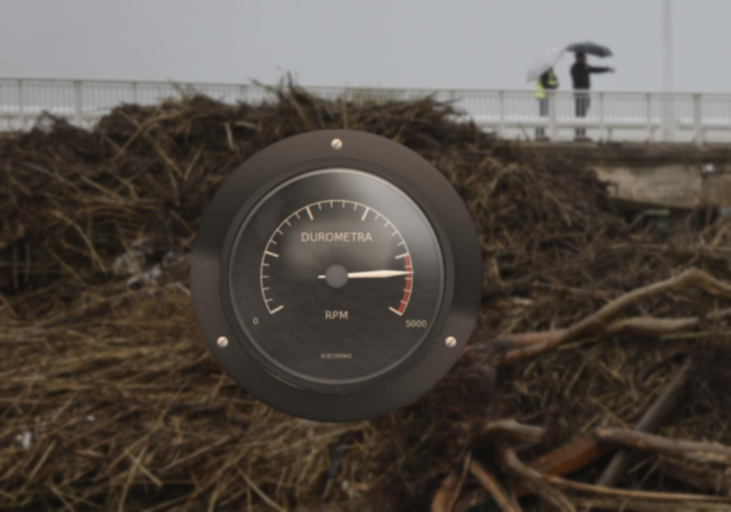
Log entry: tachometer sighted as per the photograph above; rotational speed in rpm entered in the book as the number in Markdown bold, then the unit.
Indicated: **4300** rpm
